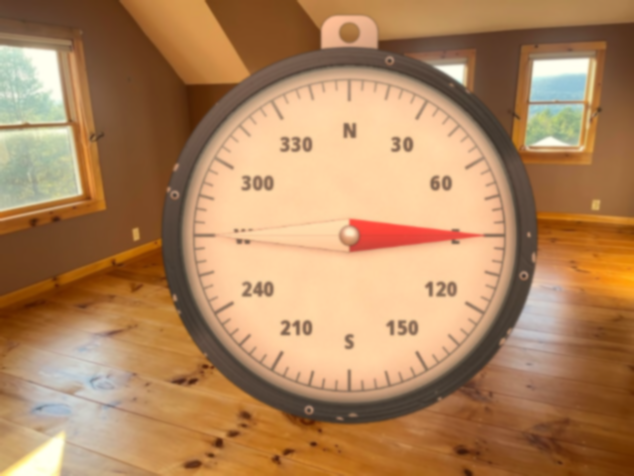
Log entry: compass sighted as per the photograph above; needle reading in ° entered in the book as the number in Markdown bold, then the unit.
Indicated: **90** °
